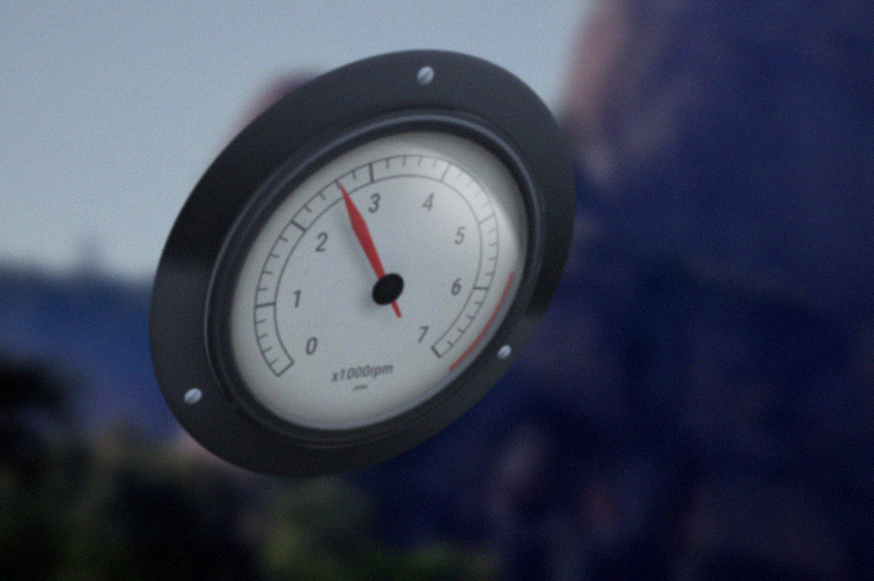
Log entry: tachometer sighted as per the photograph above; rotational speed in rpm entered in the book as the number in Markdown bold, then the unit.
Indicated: **2600** rpm
